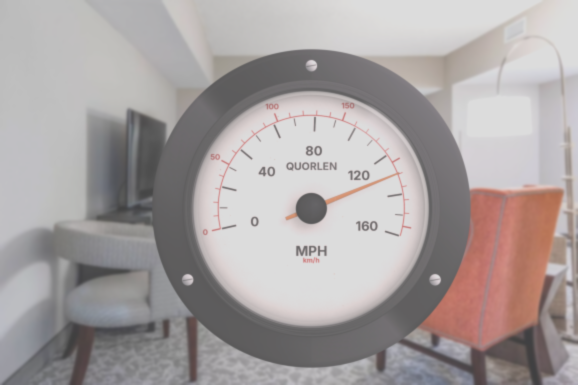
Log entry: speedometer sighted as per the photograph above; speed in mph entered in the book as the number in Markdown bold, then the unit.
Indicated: **130** mph
